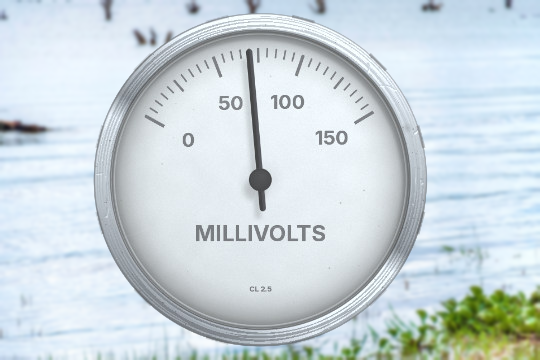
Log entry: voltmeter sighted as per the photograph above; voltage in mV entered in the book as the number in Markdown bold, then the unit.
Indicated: **70** mV
